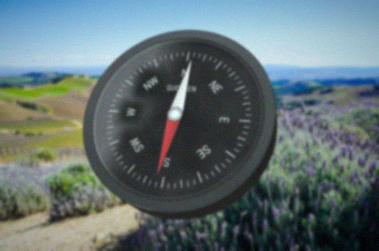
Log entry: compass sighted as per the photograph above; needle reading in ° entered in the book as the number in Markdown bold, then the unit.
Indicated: **185** °
